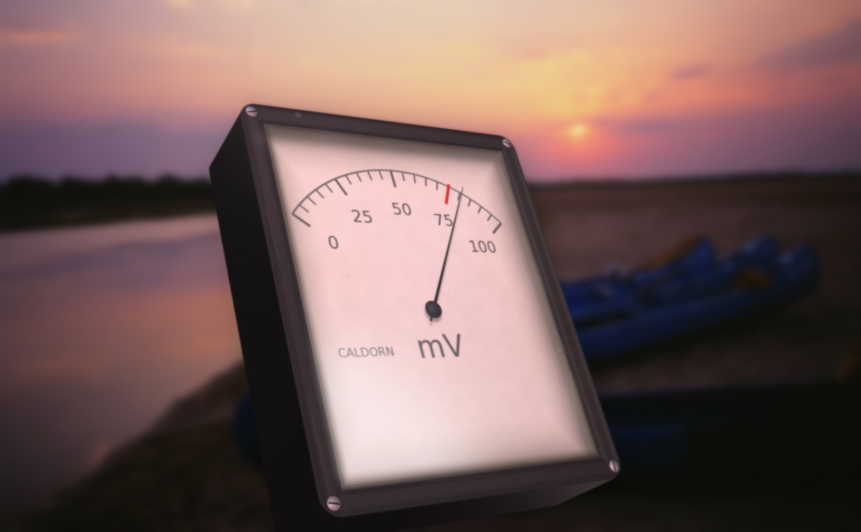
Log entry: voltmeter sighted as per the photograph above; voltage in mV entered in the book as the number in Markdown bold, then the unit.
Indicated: **80** mV
